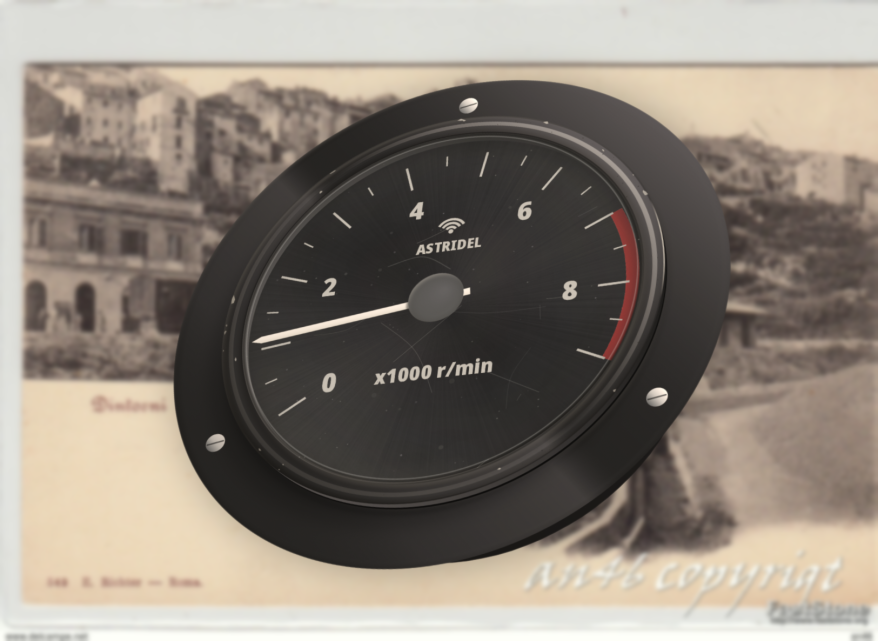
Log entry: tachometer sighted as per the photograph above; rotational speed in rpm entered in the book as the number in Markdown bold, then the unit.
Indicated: **1000** rpm
